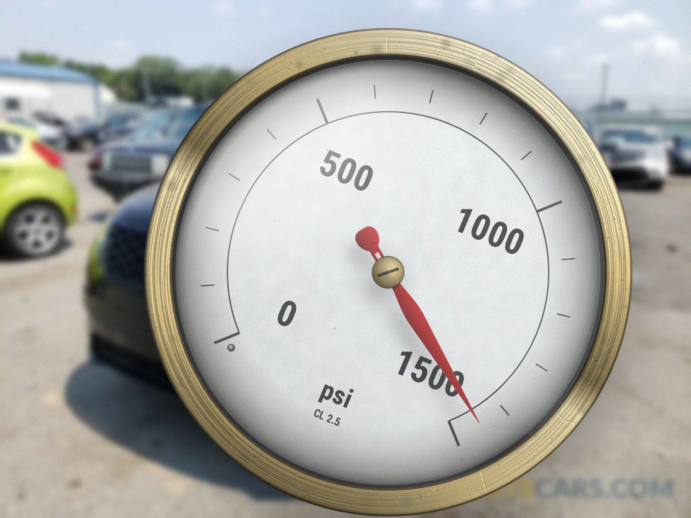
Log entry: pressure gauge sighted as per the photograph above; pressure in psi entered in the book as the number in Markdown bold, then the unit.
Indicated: **1450** psi
